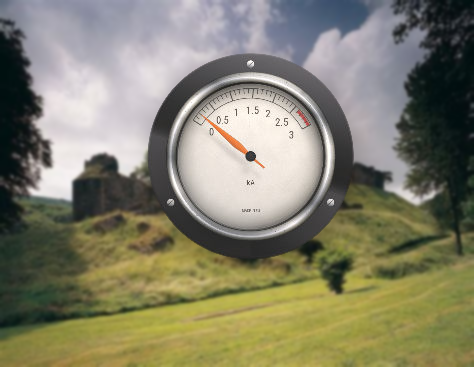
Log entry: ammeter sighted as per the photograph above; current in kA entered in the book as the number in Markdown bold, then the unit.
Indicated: **0.2** kA
